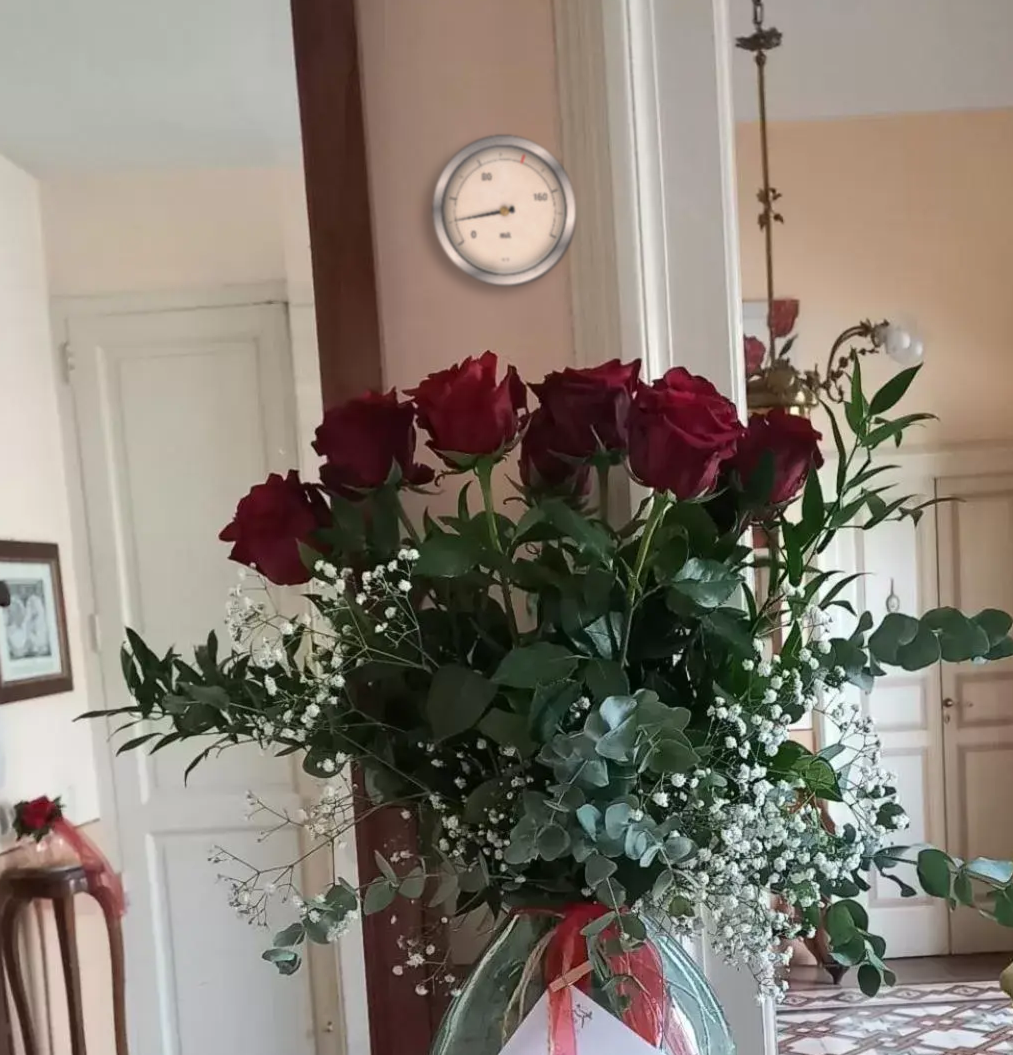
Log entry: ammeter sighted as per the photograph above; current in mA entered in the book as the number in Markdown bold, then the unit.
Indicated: **20** mA
